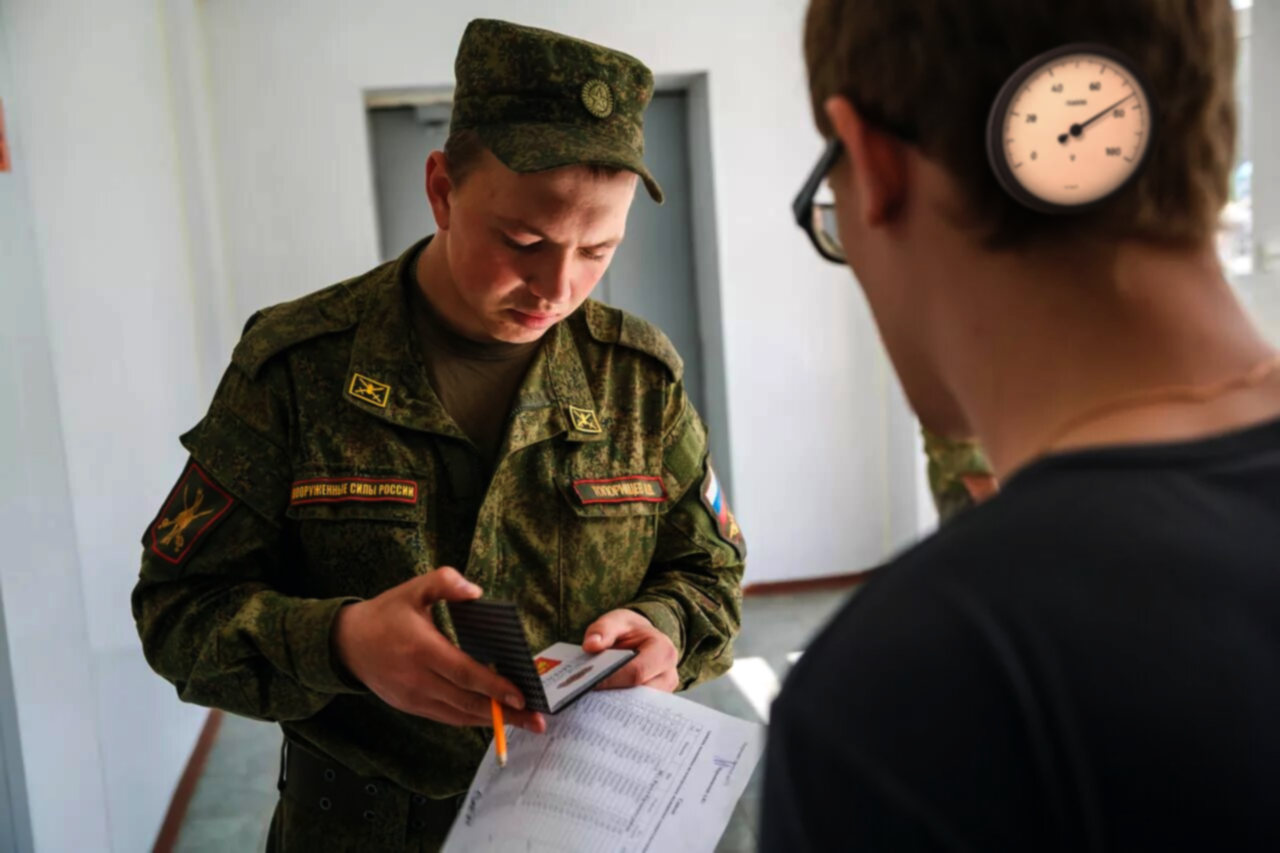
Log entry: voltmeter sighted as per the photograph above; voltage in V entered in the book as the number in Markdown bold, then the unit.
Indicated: **75** V
